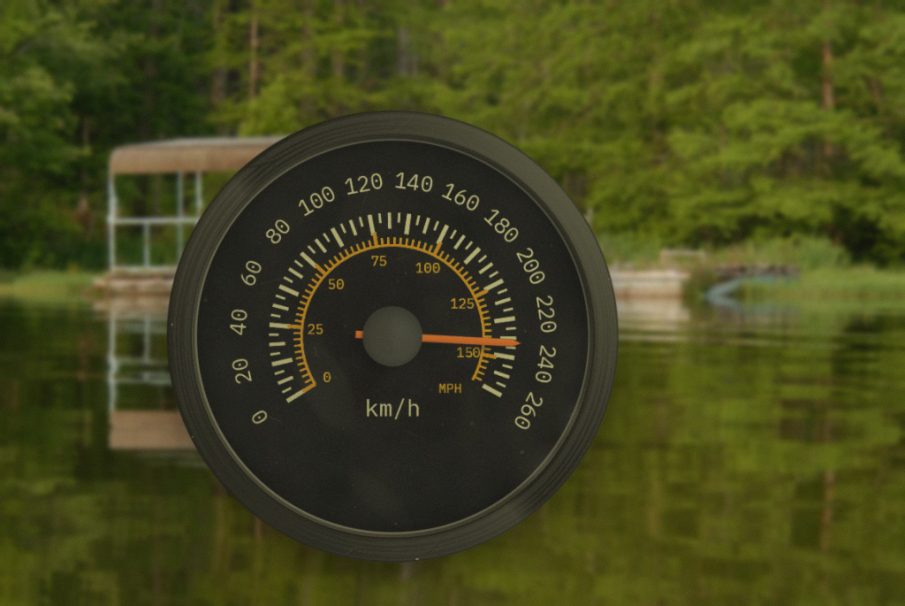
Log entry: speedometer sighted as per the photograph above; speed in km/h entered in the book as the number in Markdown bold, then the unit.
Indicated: **232.5** km/h
